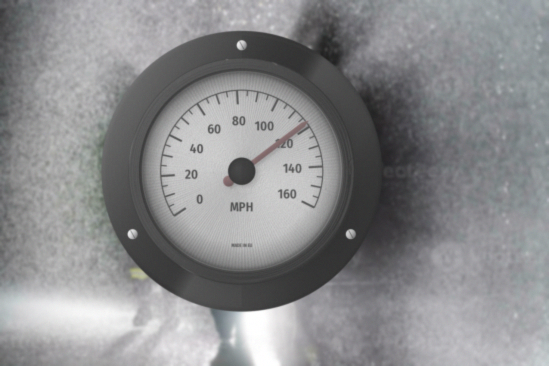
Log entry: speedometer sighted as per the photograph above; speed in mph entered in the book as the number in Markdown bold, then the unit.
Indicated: **117.5** mph
